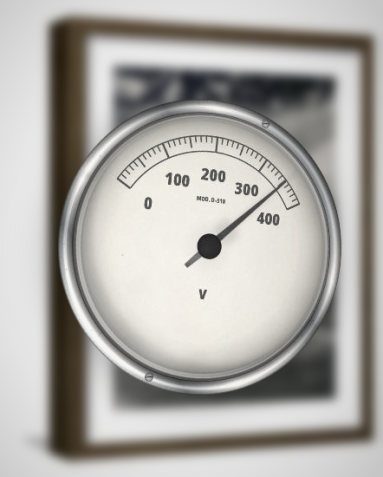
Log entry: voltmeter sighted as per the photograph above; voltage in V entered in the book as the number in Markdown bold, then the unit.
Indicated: **350** V
